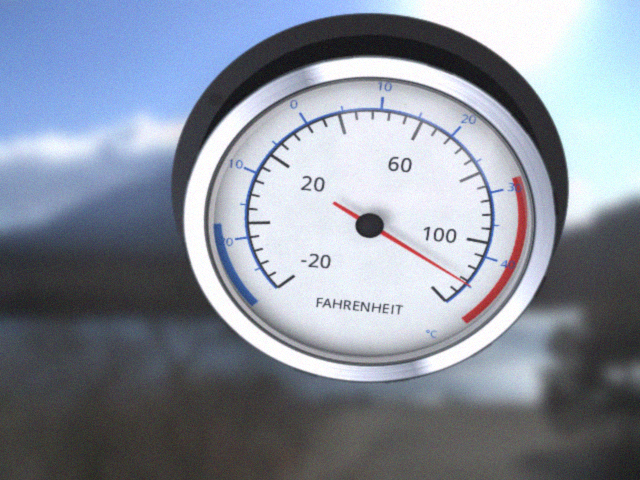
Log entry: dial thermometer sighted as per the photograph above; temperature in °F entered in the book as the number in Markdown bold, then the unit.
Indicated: **112** °F
